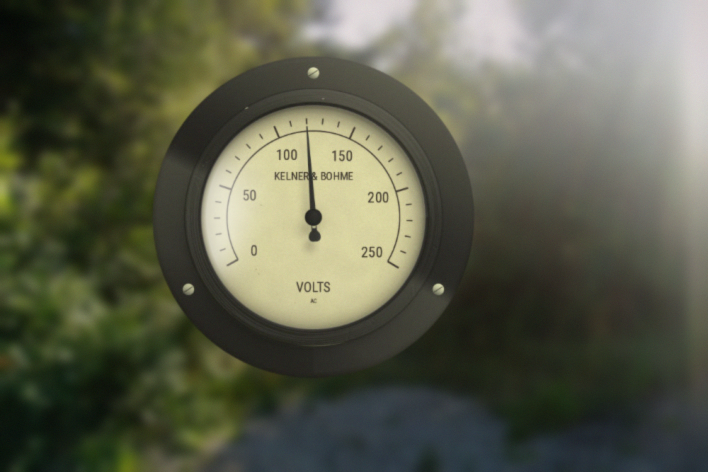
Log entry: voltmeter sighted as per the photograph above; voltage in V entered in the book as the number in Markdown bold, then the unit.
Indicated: **120** V
